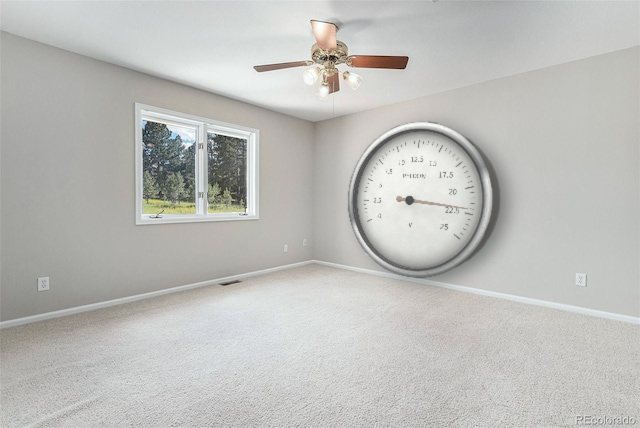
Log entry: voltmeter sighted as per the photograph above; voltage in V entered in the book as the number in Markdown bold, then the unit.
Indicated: **22** V
